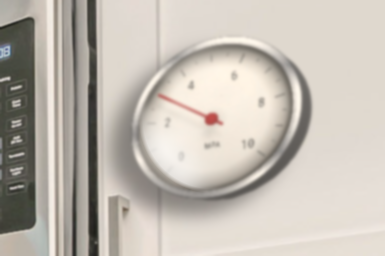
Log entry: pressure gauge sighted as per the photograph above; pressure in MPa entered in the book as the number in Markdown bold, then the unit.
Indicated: **3** MPa
